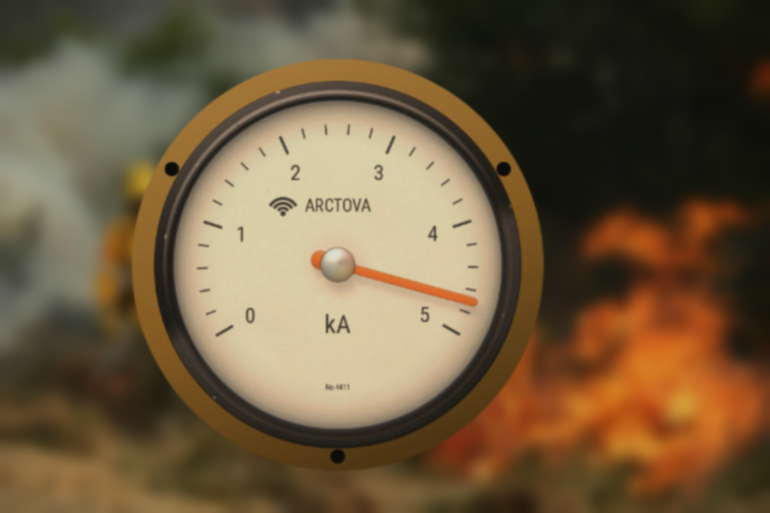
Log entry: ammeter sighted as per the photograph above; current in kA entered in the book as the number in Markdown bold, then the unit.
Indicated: **4.7** kA
